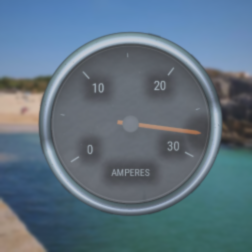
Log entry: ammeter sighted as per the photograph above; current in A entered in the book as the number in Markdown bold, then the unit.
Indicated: **27.5** A
